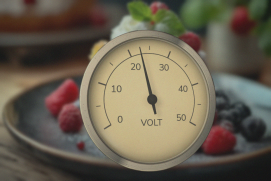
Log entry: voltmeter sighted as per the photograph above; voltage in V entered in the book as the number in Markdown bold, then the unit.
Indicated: **22.5** V
